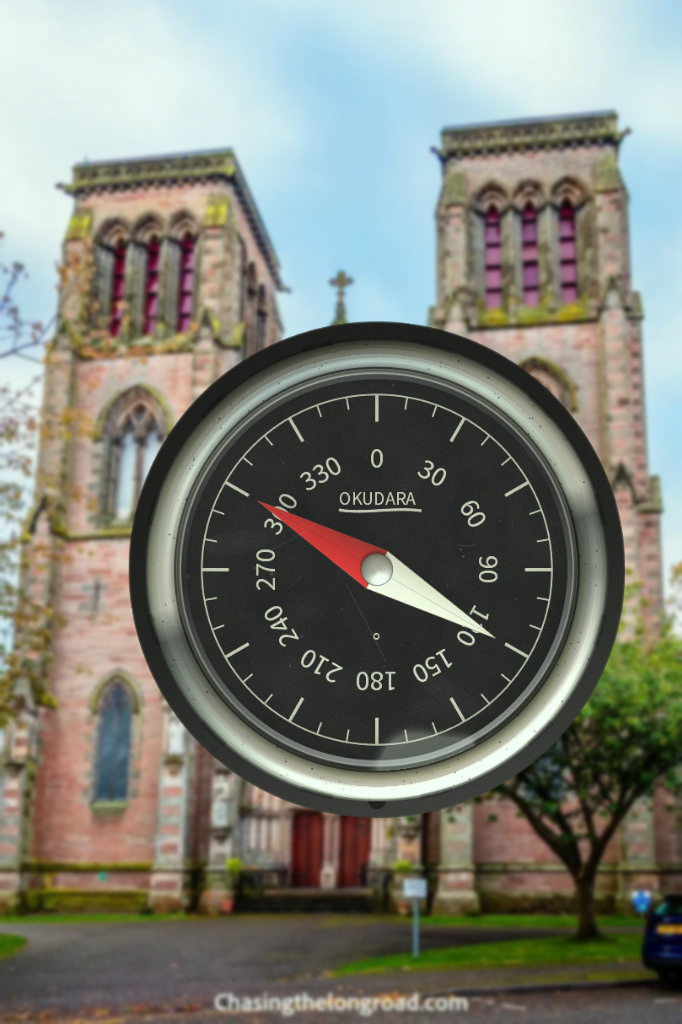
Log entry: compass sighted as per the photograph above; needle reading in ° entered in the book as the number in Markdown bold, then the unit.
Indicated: **300** °
